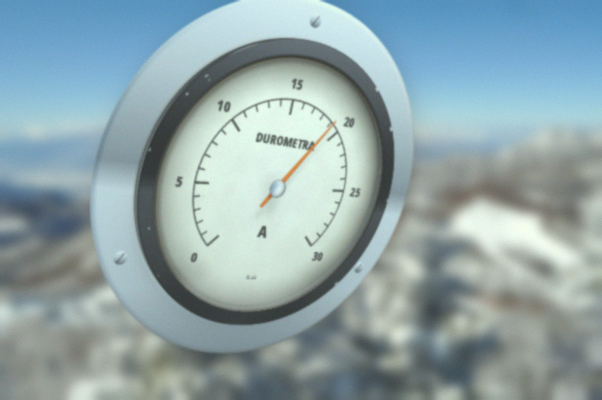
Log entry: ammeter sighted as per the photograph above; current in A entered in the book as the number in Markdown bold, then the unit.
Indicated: **19** A
